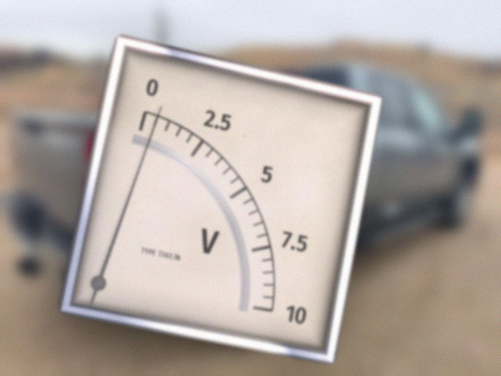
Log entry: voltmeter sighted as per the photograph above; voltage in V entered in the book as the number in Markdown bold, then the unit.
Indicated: **0.5** V
